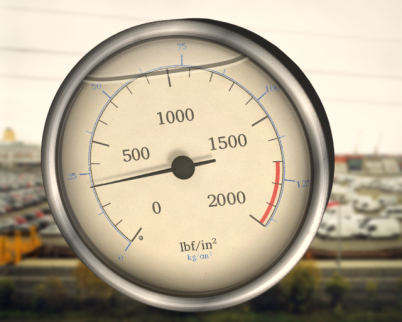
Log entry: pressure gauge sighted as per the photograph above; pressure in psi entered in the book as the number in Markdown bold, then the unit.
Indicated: **300** psi
